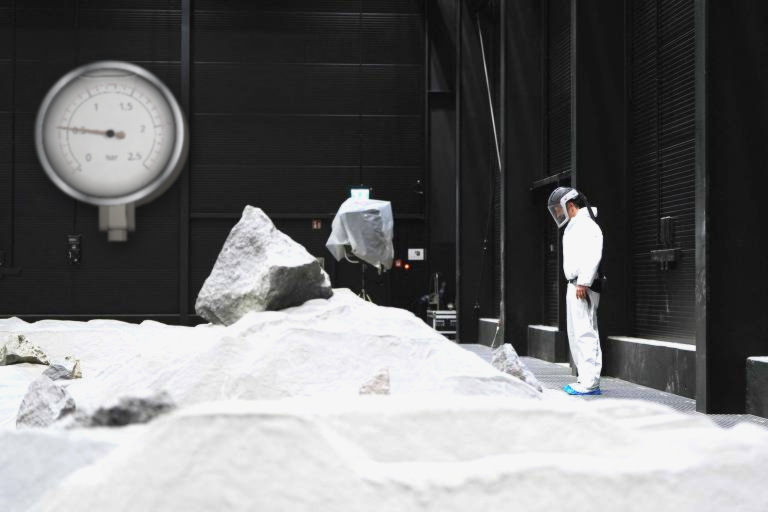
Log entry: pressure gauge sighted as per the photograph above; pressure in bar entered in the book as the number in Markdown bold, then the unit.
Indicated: **0.5** bar
